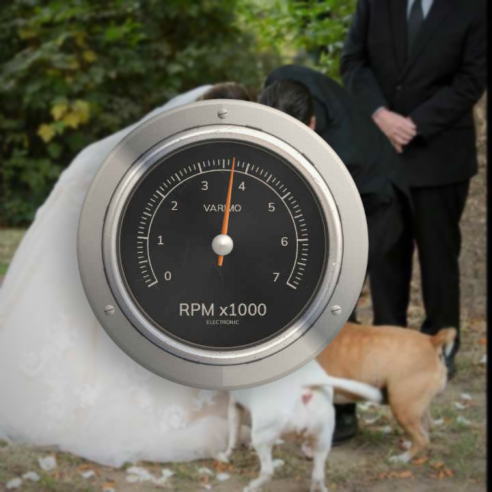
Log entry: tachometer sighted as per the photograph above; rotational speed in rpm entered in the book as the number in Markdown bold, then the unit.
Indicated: **3700** rpm
